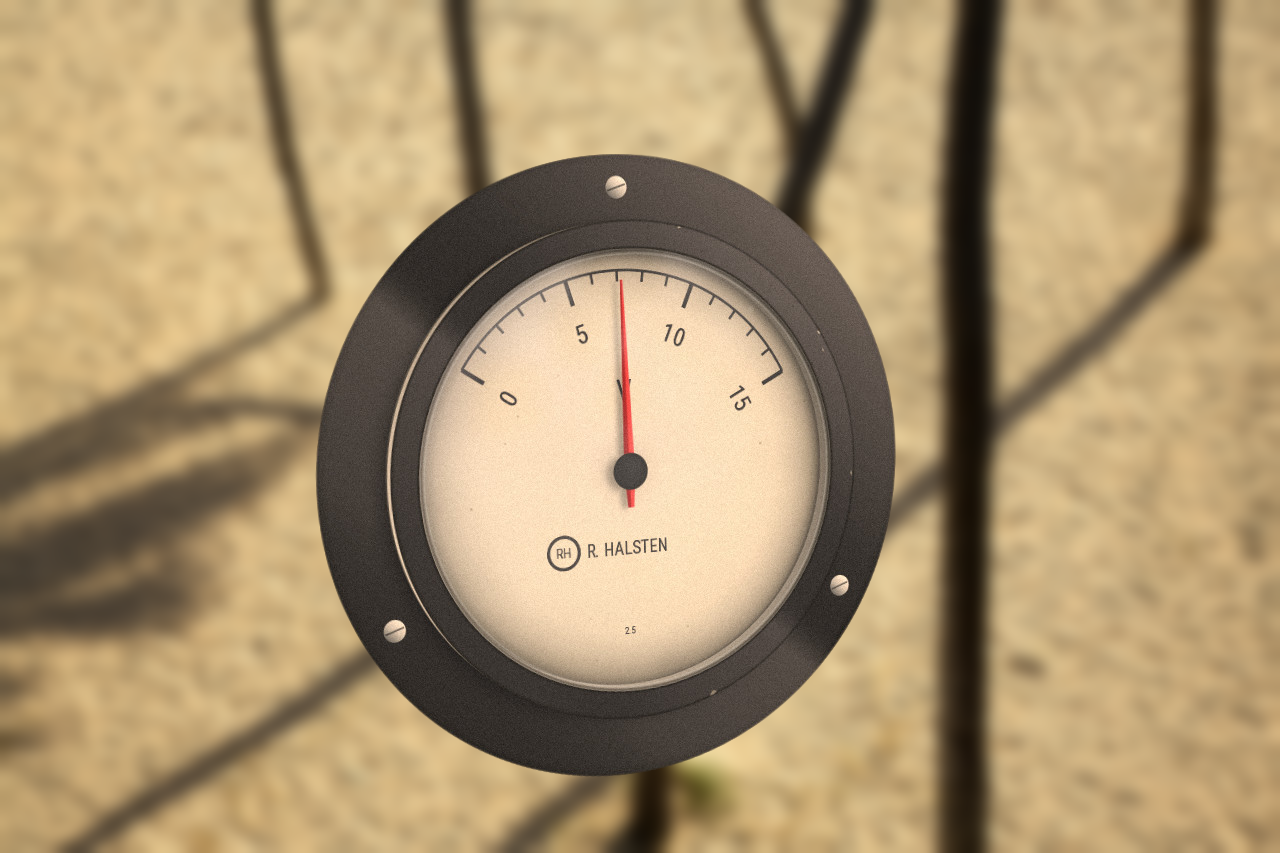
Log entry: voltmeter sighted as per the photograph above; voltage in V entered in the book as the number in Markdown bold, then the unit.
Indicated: **7** V
